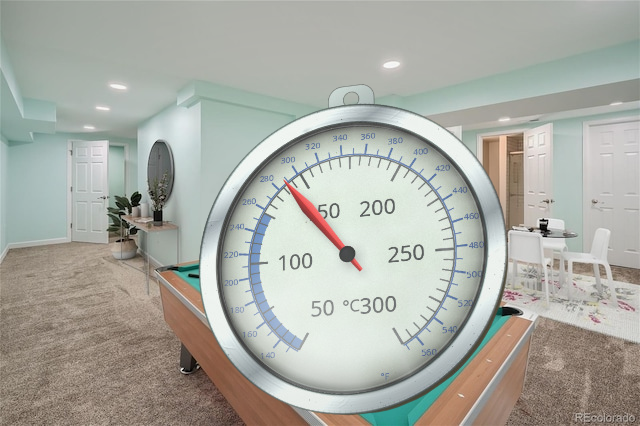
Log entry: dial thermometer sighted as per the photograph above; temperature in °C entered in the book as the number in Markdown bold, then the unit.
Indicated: **142.5** °C
